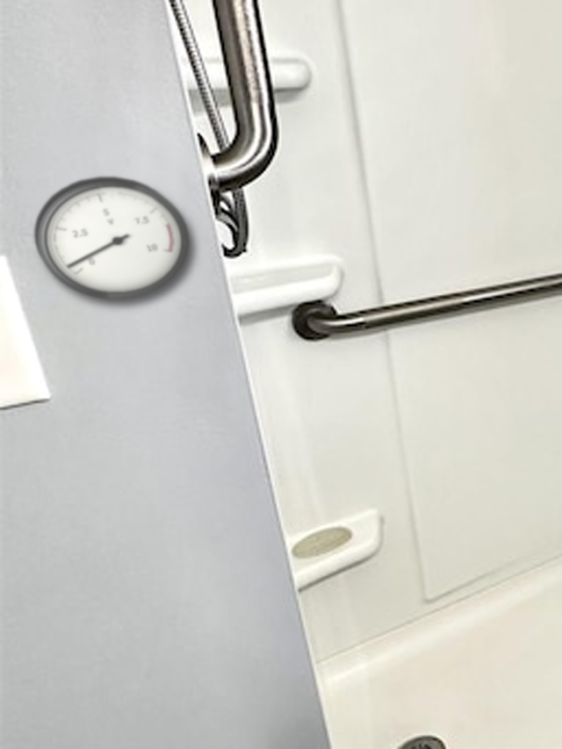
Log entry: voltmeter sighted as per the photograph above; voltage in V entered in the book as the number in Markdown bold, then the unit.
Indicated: **0.5** V
